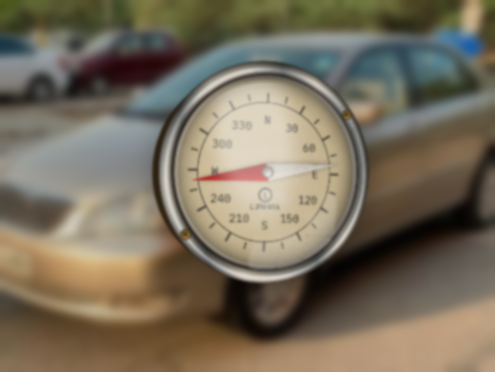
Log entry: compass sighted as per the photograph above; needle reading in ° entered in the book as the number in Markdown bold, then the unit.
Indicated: **262.5** °
